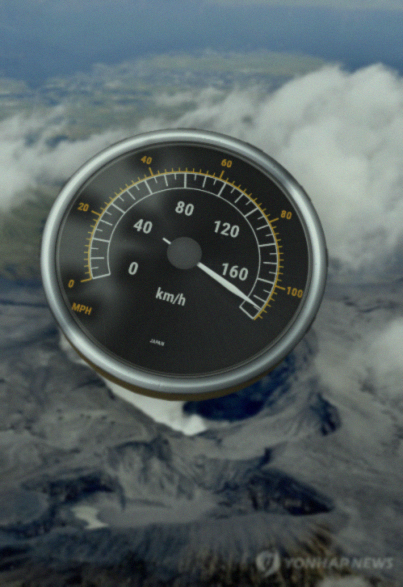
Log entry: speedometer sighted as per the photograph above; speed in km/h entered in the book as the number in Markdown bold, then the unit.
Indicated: **175** km/h
